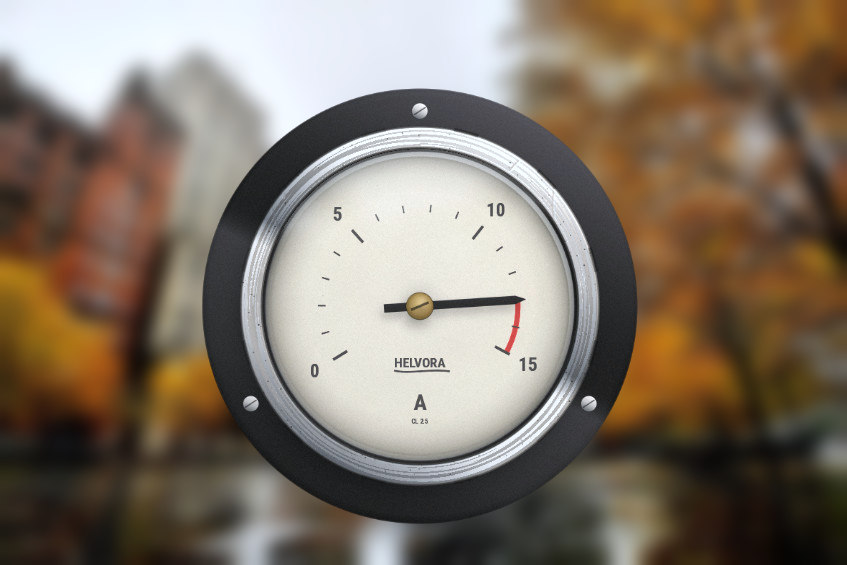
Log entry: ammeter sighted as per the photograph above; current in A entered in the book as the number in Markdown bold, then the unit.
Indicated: **13** A
